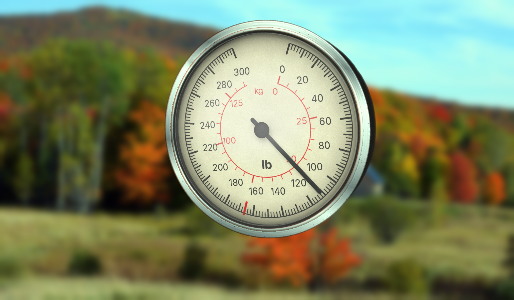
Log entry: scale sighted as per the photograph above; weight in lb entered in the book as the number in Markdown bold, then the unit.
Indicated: **110** lb
